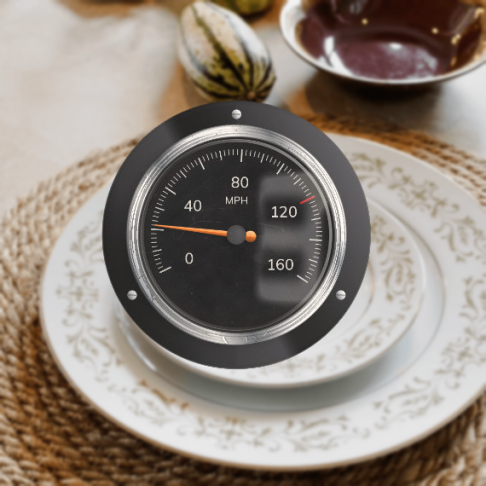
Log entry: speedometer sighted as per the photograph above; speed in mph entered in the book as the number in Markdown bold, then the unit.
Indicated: **22** mph
